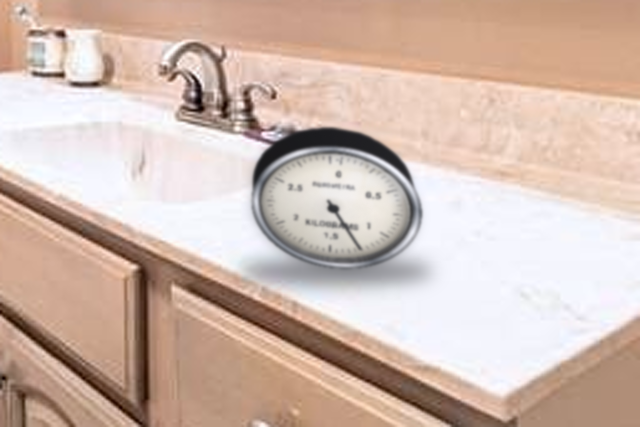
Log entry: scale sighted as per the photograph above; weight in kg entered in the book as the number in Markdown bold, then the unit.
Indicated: **1.25** kg
